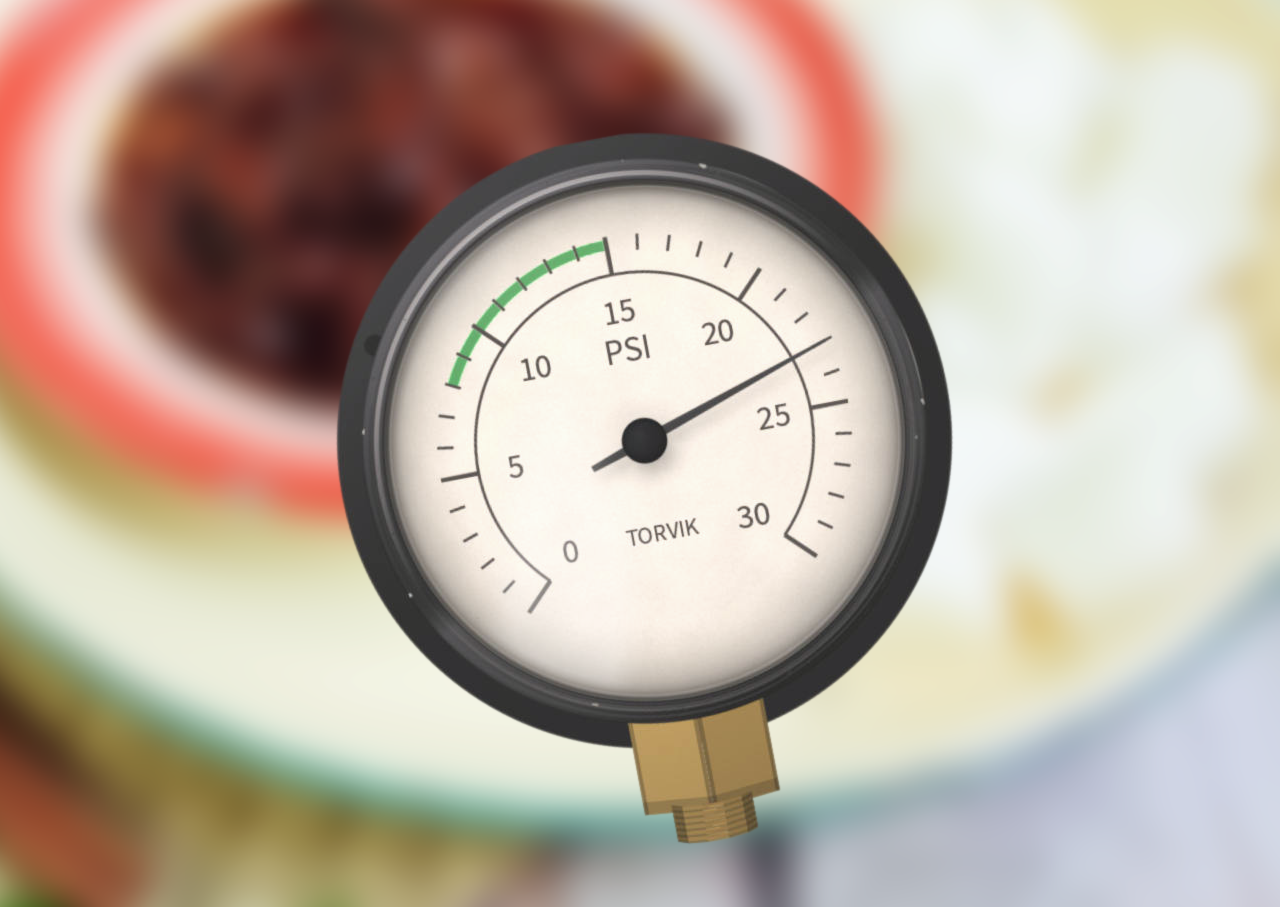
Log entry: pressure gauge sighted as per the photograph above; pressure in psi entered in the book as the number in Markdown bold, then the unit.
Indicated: **23** psi
